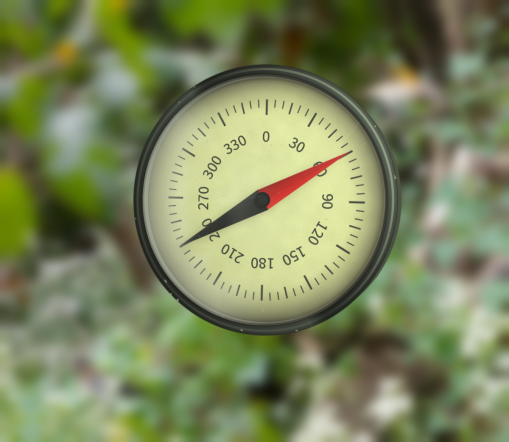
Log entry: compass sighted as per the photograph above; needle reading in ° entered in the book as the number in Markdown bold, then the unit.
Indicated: **60** °
